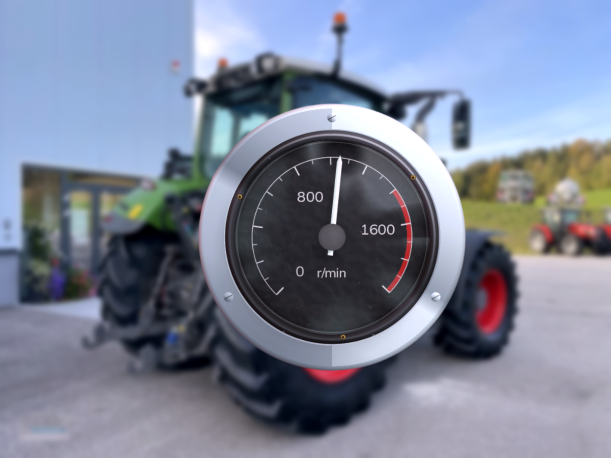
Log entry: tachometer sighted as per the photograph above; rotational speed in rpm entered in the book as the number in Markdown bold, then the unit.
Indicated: **1050** rpm
